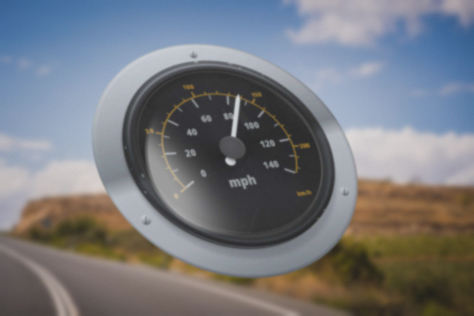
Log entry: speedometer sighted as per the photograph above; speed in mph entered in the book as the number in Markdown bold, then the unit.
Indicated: **85** mph
